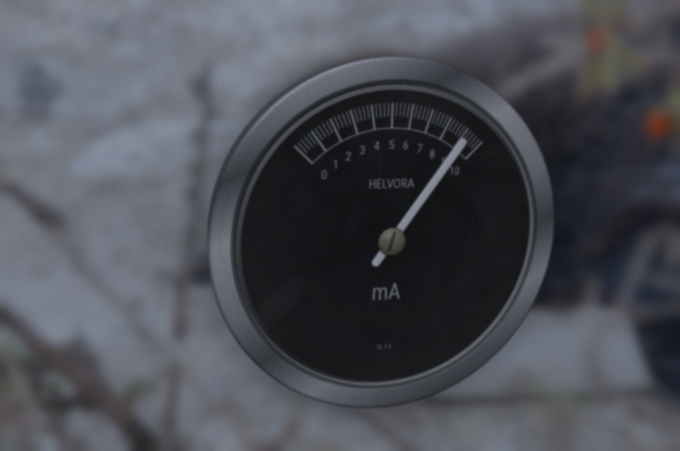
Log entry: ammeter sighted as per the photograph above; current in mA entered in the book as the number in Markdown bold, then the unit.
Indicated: **9** mA
